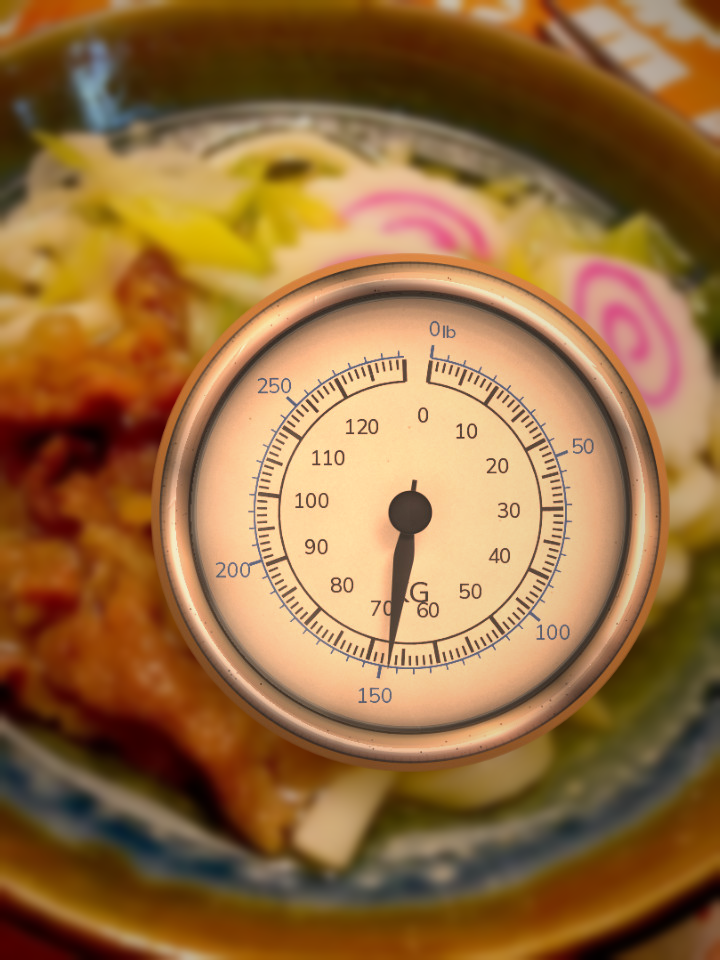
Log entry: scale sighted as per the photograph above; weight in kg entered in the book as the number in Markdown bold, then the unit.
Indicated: **67** kg
